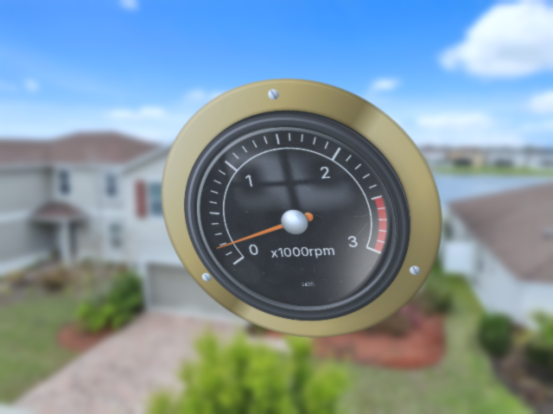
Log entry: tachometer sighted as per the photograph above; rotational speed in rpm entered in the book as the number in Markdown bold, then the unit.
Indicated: **200** rpm
